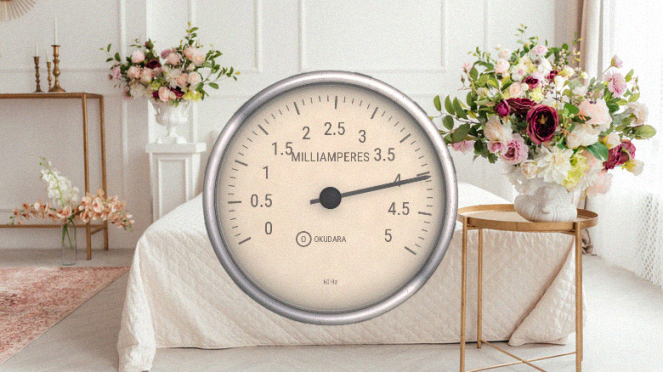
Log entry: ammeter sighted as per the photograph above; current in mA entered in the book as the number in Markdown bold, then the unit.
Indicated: **4.05** mA
